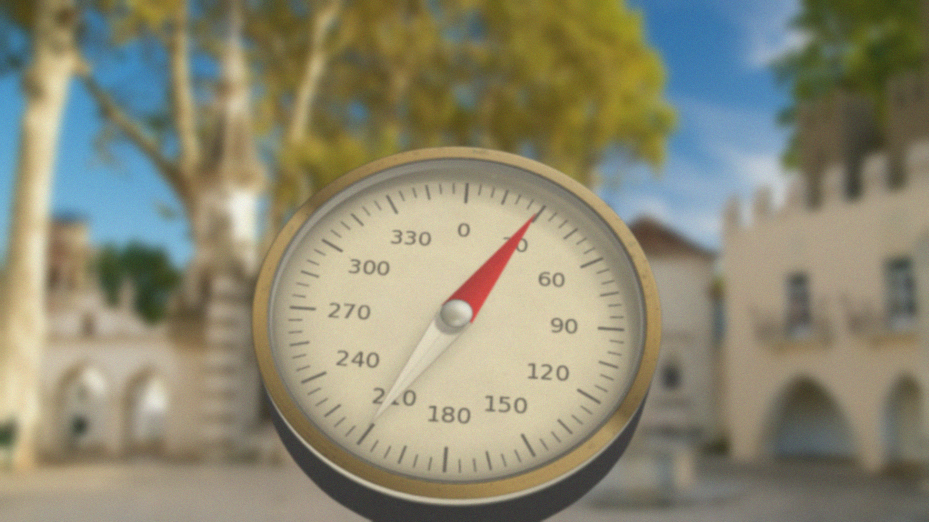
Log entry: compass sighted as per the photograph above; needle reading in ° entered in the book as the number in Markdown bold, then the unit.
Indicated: **30** °
